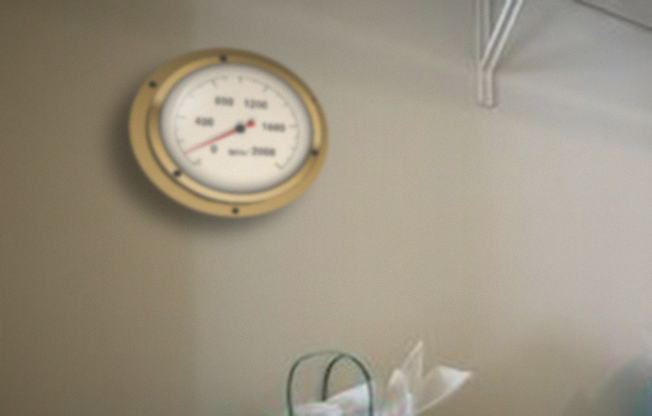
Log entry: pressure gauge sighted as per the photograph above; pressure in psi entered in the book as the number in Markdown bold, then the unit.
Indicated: **100** psi
